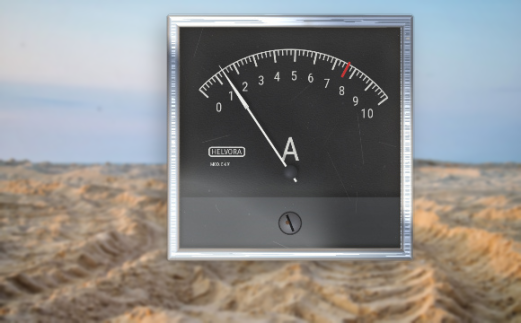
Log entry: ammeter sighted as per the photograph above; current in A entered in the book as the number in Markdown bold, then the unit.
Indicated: **1.4** A
